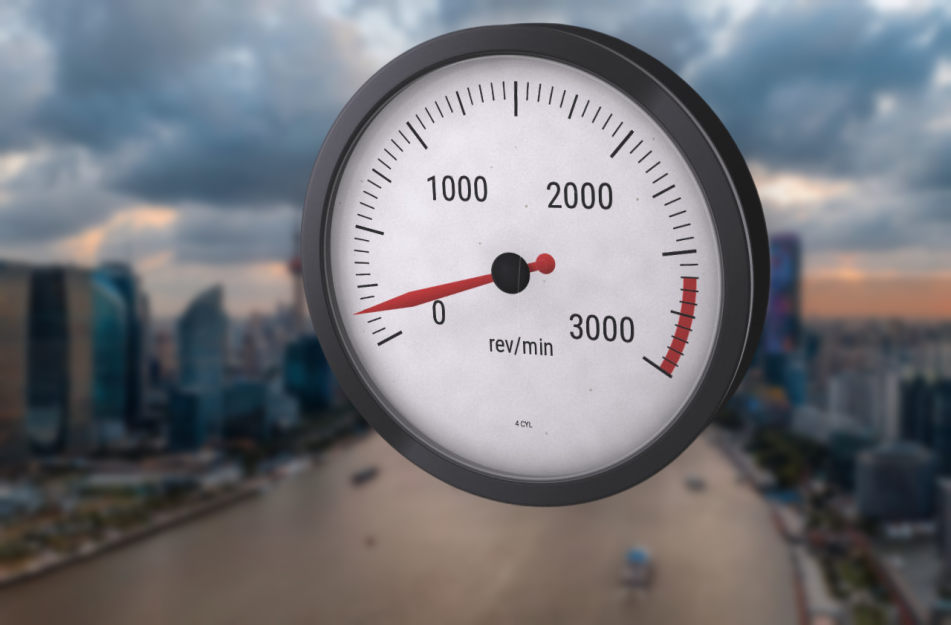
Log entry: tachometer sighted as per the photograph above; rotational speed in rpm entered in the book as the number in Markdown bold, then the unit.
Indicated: **150** rpm
